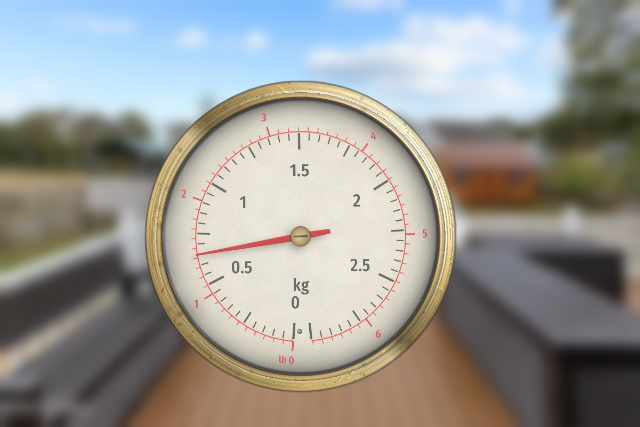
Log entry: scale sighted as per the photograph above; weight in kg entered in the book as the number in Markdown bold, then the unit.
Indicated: **0.65** kg
